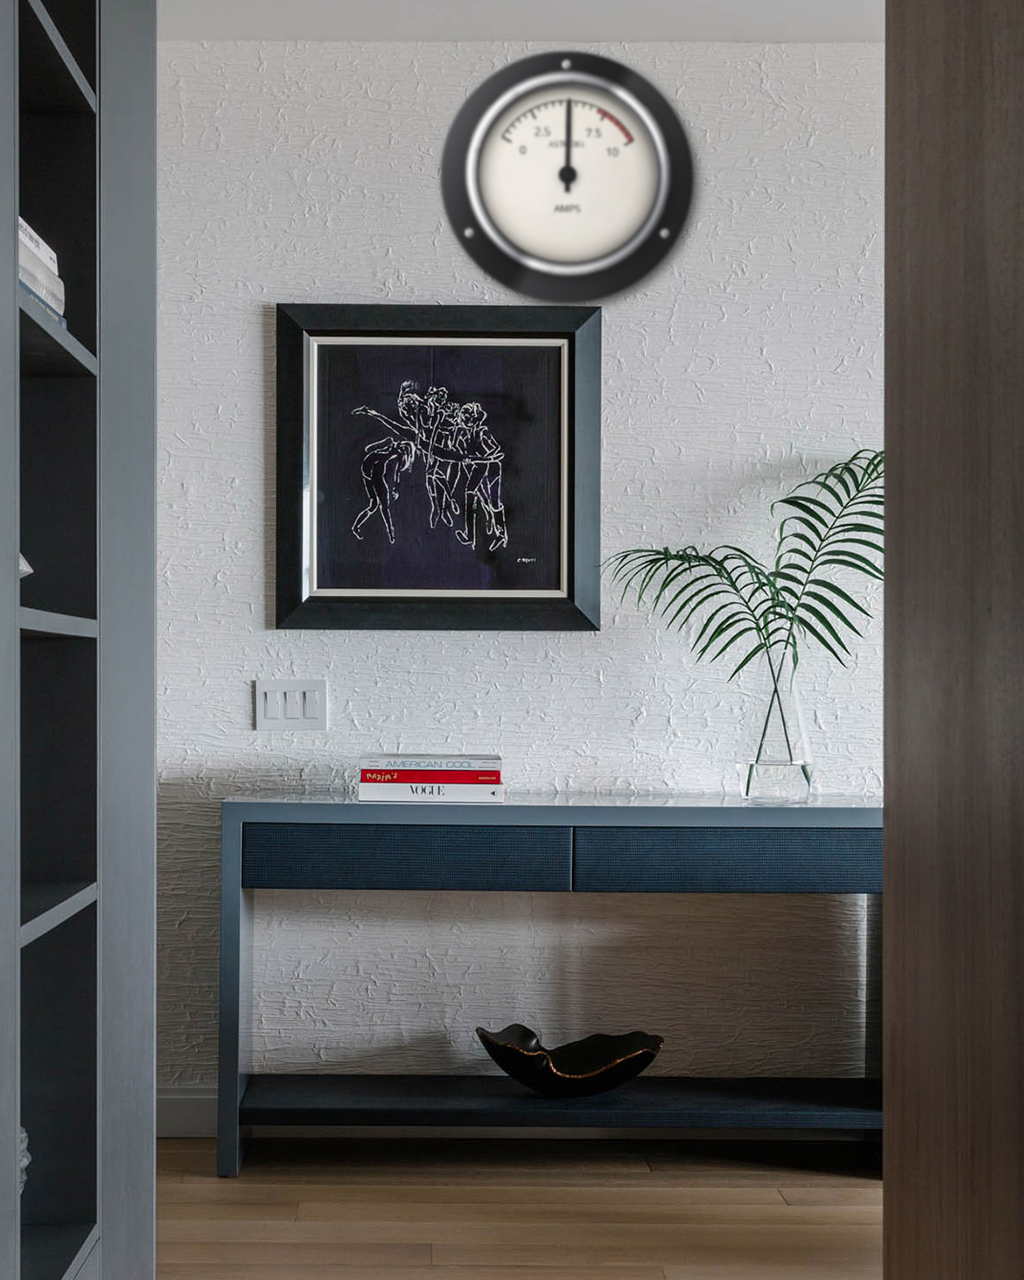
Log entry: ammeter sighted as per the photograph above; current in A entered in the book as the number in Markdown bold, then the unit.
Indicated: **5** A
